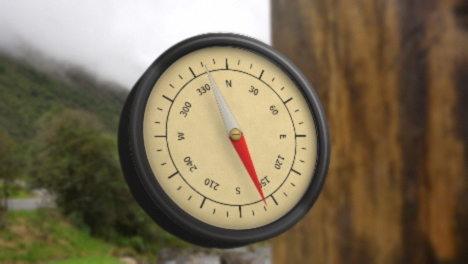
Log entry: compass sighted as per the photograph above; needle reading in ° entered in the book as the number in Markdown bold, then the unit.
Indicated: **160** °
